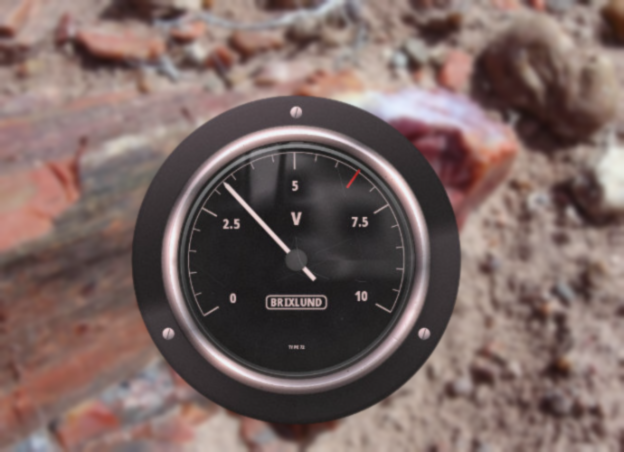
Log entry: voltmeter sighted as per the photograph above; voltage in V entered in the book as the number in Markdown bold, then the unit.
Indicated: **3.25** V
